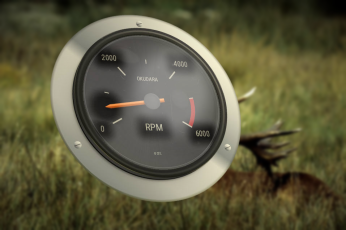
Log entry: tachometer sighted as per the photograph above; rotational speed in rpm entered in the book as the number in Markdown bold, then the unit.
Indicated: **500** rpm
